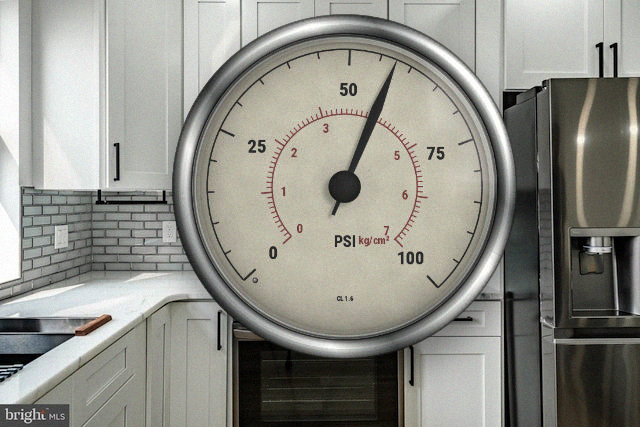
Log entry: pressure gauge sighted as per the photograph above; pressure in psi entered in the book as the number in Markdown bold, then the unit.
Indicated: **57.5** psi
